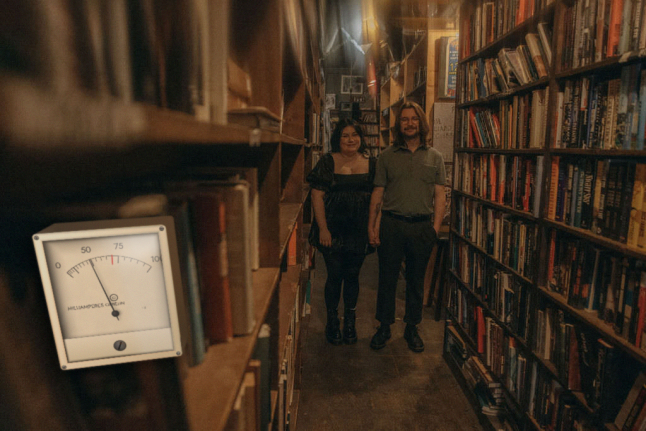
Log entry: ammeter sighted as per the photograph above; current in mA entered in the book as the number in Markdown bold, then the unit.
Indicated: **50** mA
